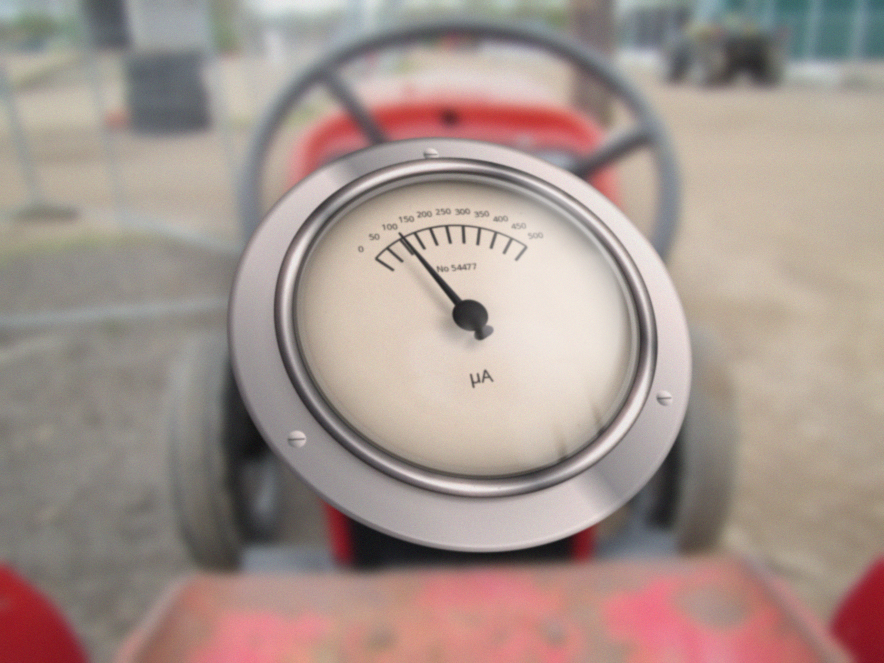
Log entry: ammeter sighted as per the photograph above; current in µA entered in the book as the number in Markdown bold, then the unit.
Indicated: **100** µA
